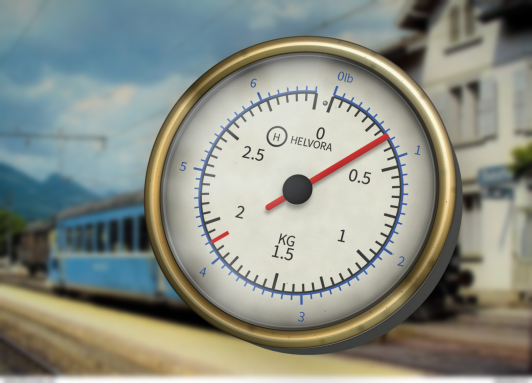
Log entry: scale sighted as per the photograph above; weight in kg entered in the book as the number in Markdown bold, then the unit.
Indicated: **0.35** kg
